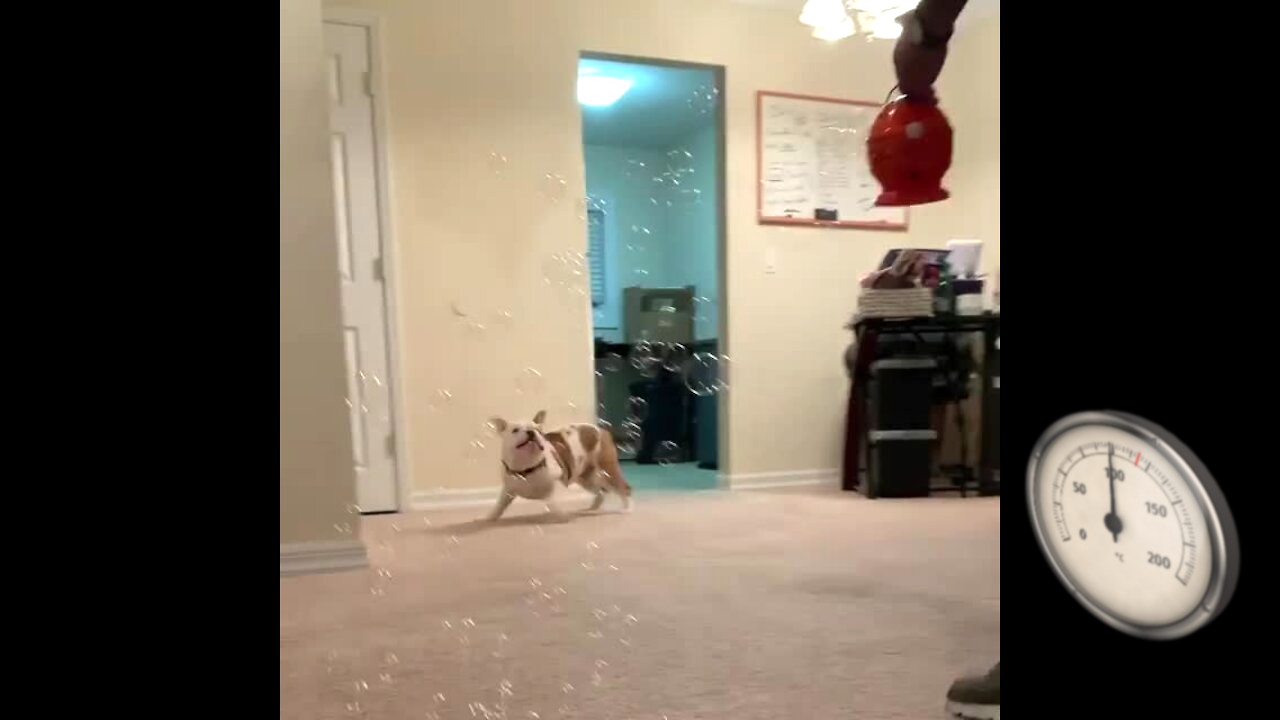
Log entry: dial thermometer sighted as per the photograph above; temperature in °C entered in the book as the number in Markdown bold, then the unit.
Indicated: **100** °C
